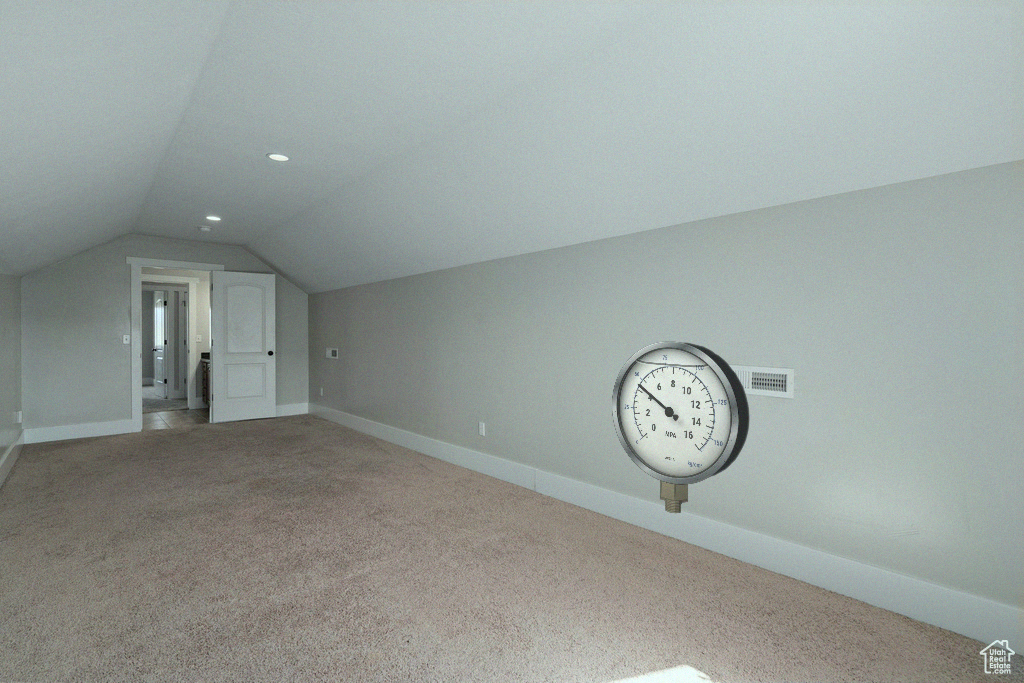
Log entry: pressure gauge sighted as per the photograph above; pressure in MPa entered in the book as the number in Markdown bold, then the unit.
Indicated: **4.5** MPa
